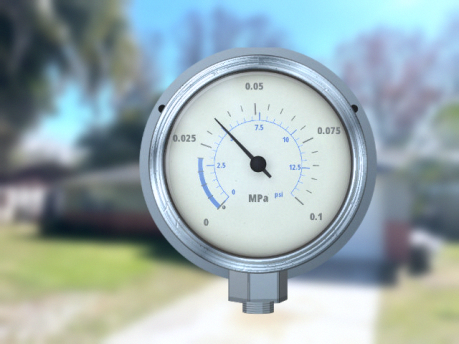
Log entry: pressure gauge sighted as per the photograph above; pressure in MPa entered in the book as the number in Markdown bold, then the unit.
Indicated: **0.035** MPa
